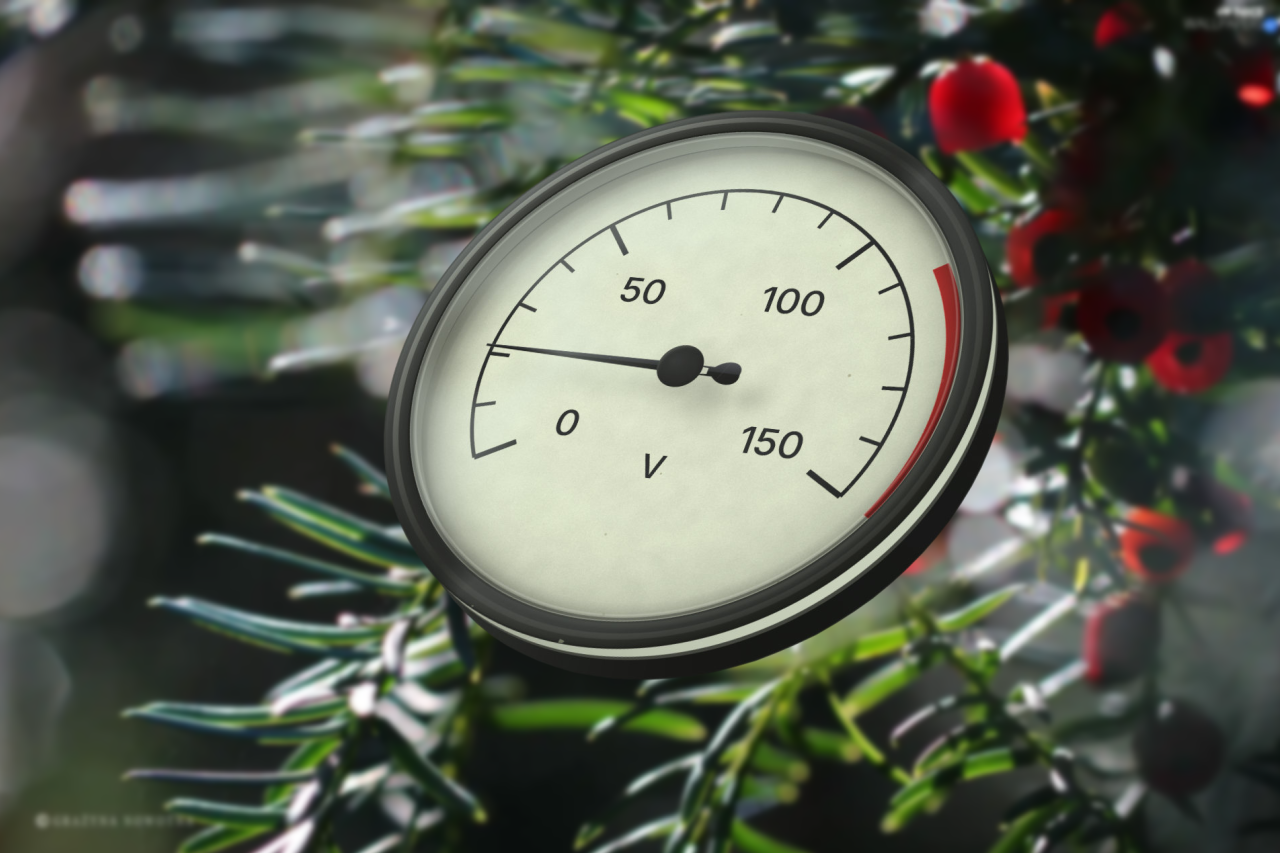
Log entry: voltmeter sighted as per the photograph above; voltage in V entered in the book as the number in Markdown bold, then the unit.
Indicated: **20** V
